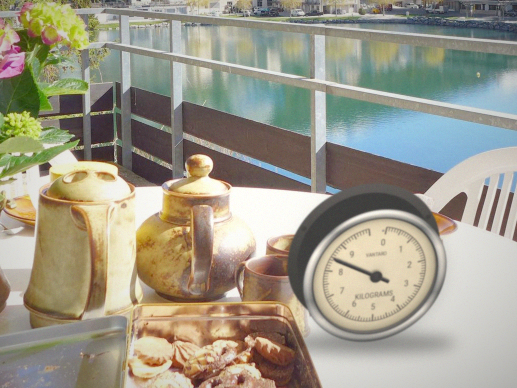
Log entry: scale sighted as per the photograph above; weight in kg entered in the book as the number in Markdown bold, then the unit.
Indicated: **8.5** kg
